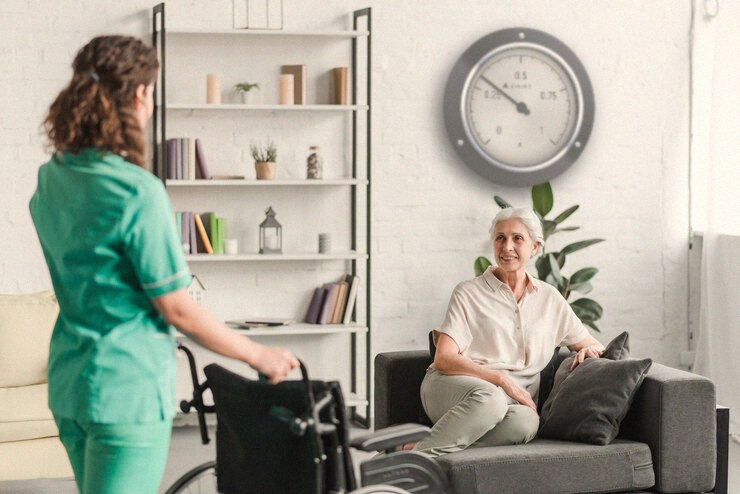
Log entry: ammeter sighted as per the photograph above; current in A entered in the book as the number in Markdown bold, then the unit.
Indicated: **0.3** A
